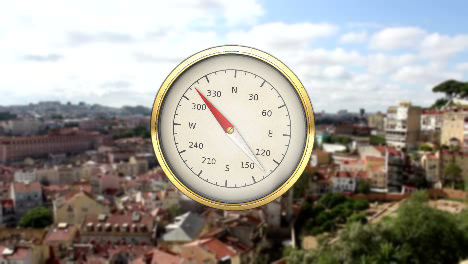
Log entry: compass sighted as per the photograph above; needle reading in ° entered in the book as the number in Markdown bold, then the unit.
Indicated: **315** °
